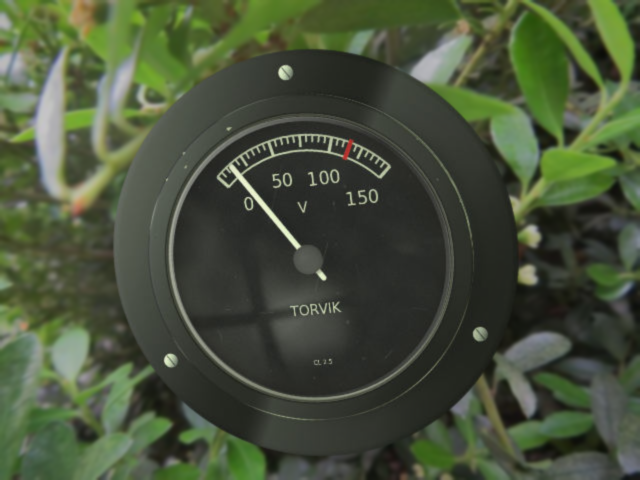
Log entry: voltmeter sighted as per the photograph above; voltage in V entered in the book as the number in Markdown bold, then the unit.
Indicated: **15** V
